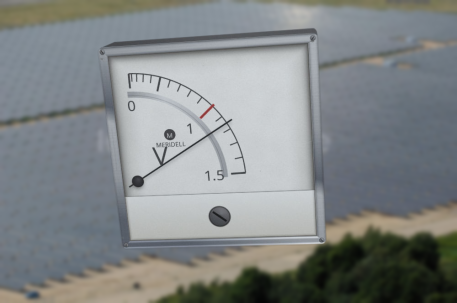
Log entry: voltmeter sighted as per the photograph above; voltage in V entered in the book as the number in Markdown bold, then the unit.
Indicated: **1.15** V
